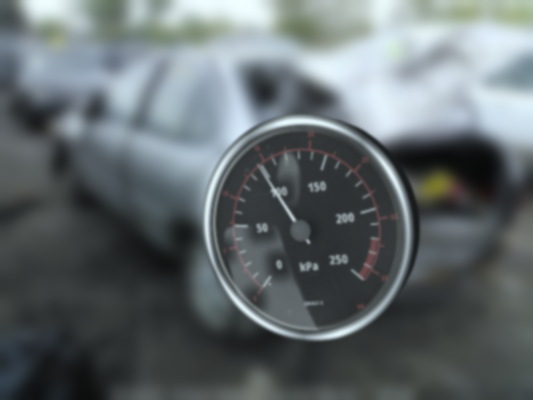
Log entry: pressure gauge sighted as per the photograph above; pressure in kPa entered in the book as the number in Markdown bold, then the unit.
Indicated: **100** kPa
